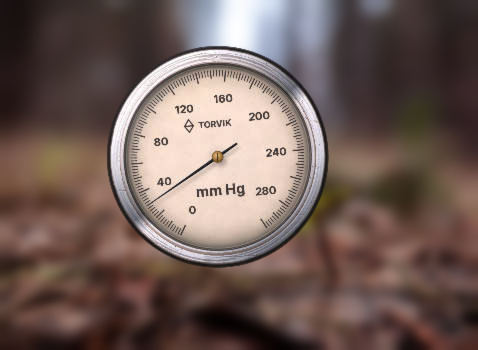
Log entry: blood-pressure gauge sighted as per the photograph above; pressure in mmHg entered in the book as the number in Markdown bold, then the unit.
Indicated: **30** mmHg
